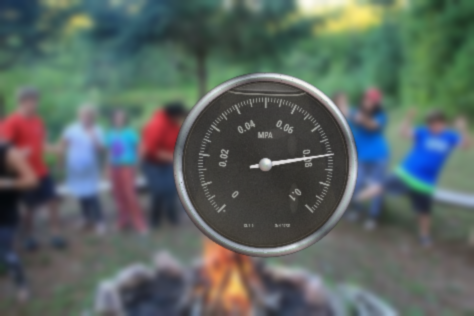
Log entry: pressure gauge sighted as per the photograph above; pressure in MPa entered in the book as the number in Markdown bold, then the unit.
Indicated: **0.08** MPa
